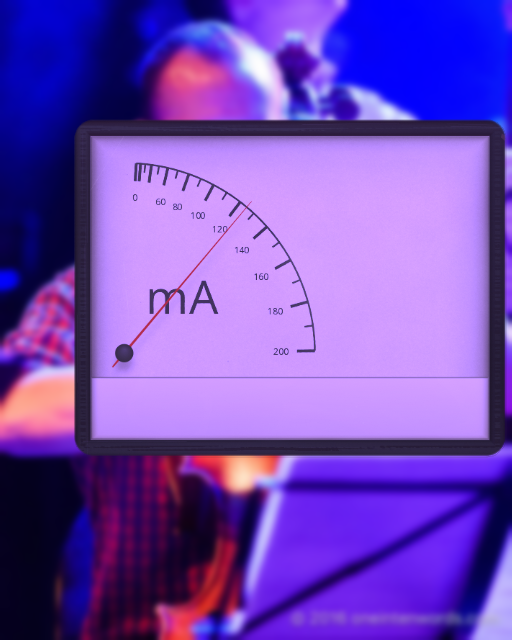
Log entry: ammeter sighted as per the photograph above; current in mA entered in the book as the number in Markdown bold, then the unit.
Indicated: **125** mA
